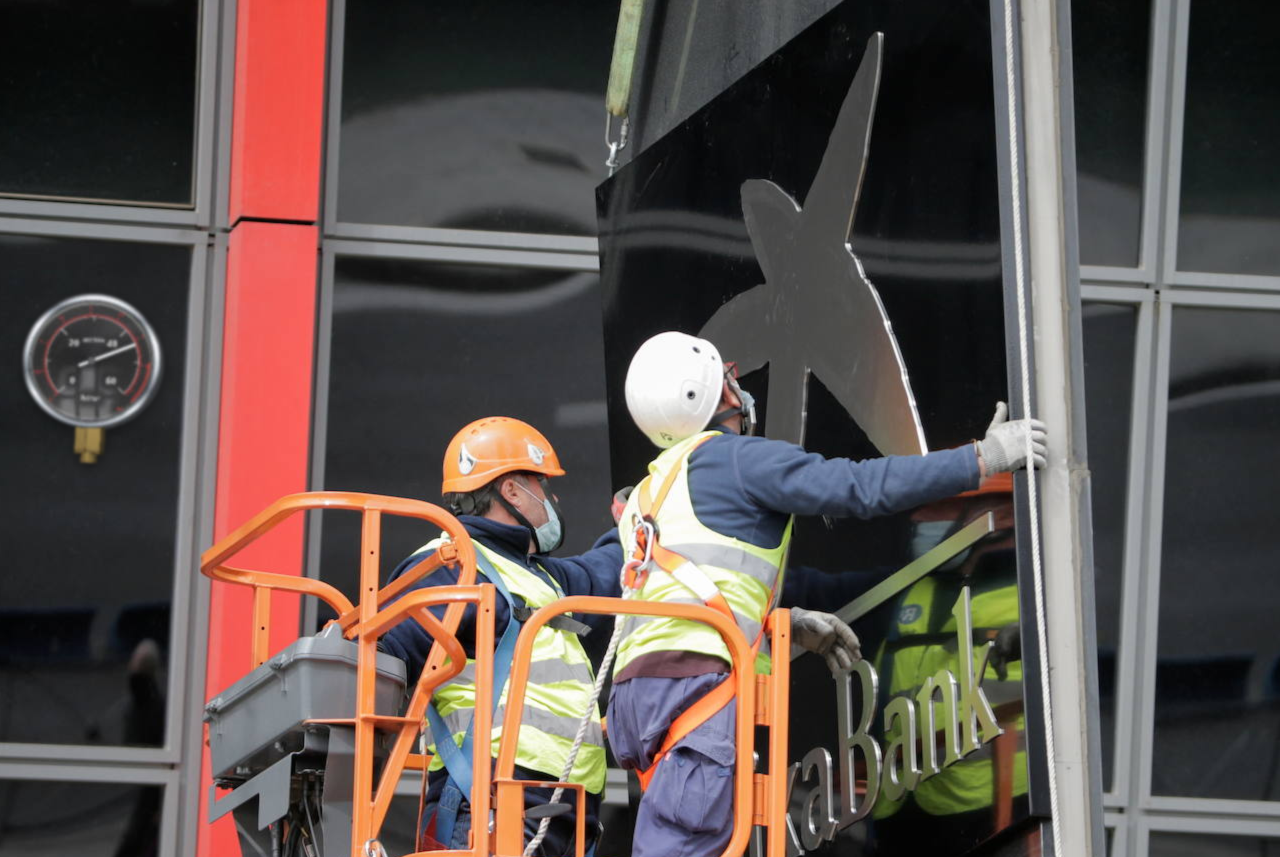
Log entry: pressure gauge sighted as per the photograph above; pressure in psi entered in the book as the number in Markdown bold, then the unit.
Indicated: **45** psi
